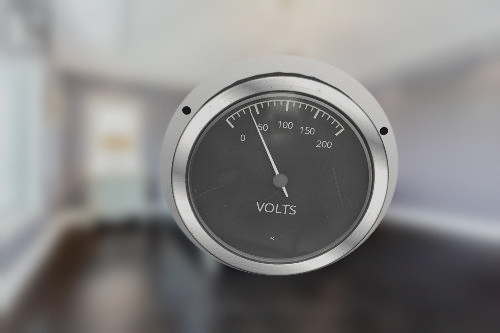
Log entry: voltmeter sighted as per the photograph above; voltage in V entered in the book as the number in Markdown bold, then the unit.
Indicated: **40** V
